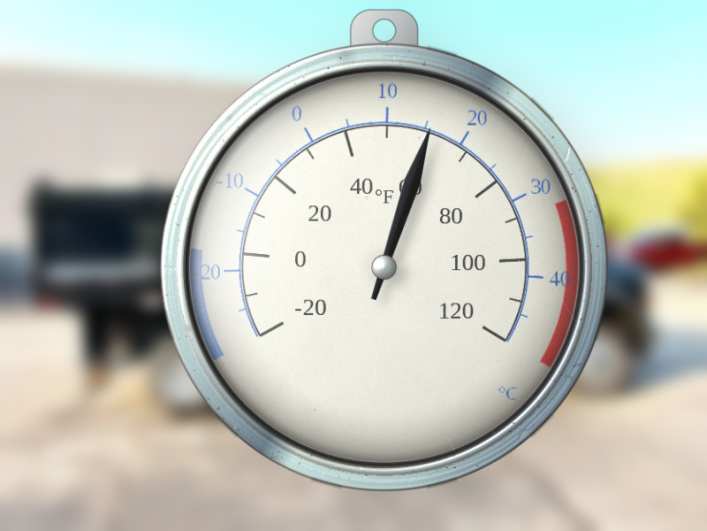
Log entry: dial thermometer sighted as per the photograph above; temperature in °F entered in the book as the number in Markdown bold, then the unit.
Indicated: **60** °F
